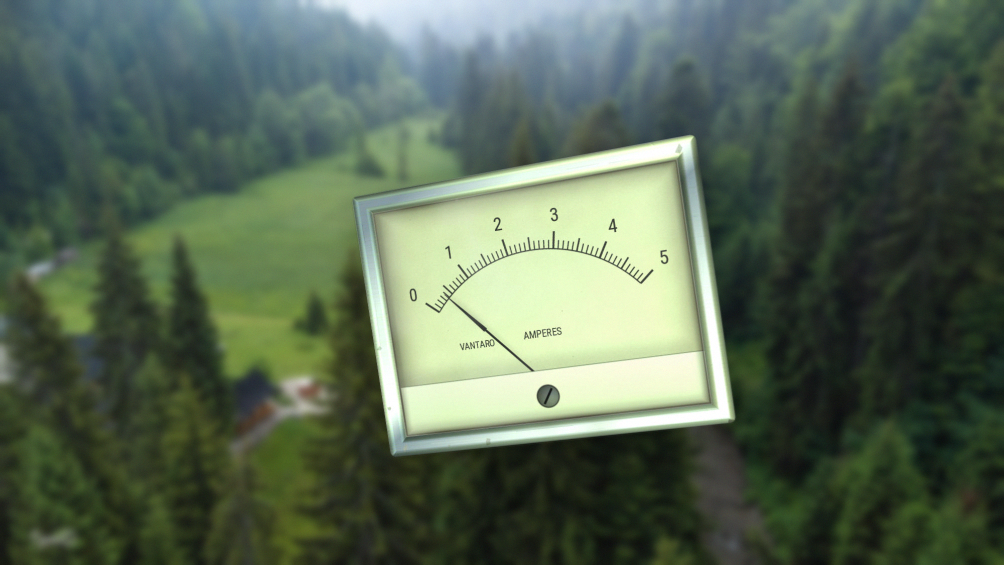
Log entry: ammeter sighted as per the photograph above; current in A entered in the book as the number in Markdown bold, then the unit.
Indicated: **0.4** A
